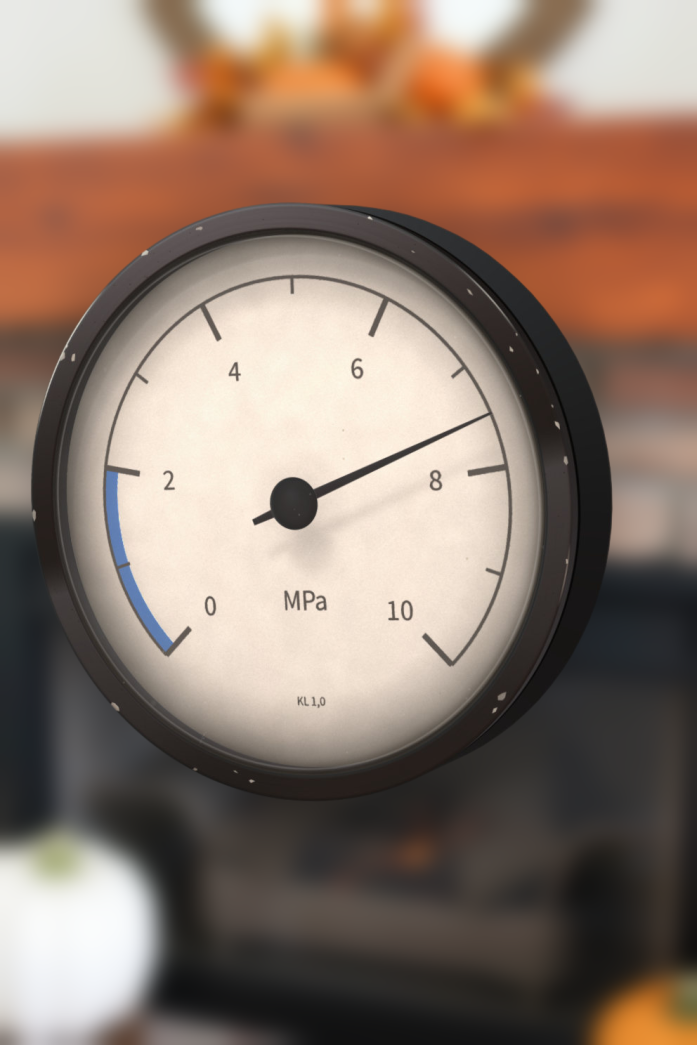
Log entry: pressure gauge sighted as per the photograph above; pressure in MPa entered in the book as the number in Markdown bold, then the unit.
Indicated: **7.5** MPa
